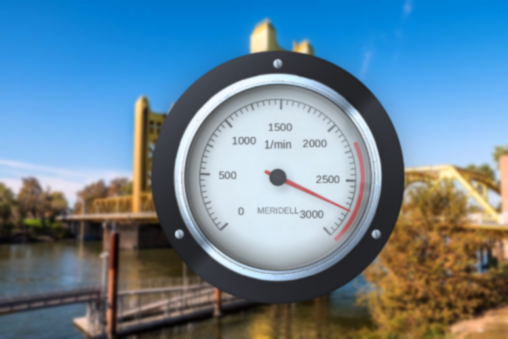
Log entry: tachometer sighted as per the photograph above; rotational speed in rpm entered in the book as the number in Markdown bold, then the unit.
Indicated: **2750** rpm
